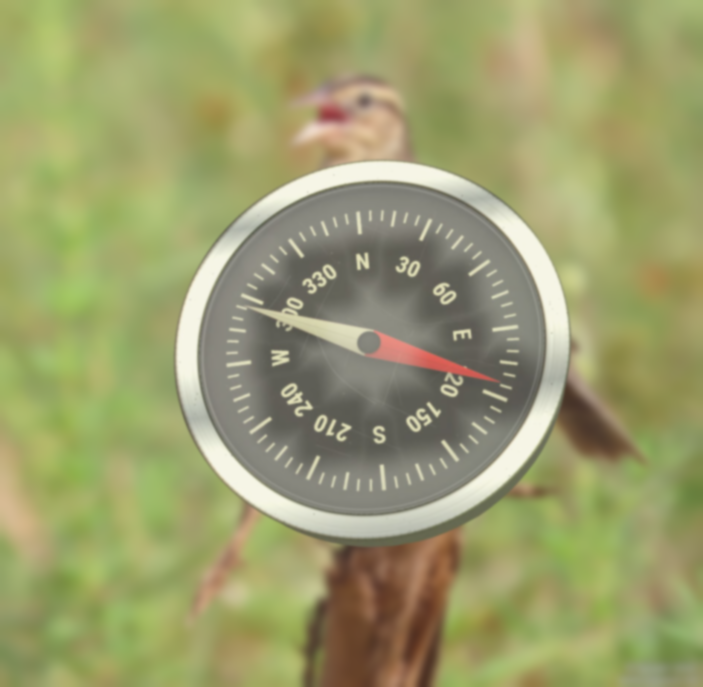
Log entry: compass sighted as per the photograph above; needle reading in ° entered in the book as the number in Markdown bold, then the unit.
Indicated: **115** °
